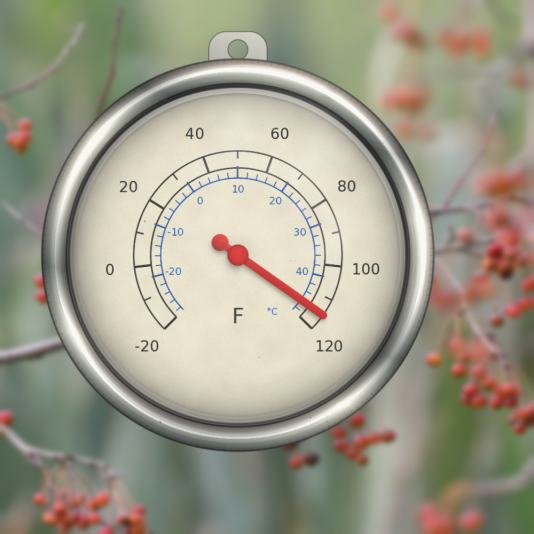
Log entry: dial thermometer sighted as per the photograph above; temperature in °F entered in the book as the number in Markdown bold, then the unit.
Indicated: **115** °F
